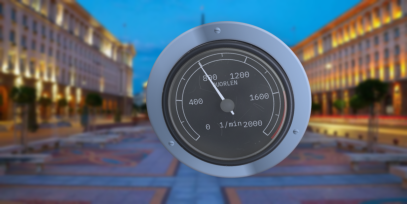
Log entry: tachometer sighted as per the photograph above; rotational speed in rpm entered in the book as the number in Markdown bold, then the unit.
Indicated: **800** rpm
